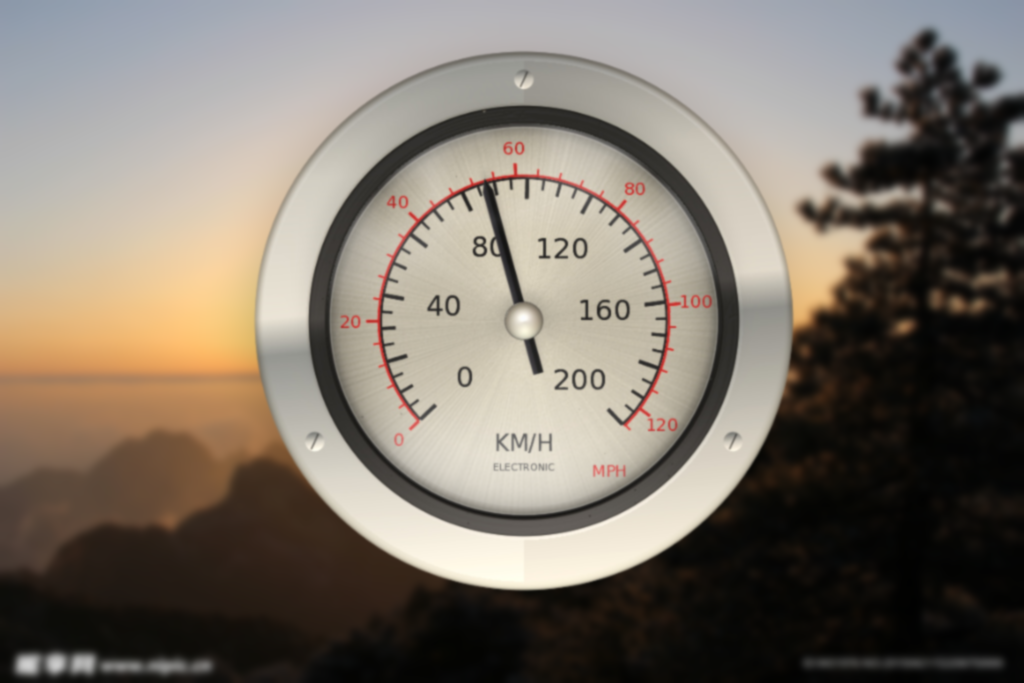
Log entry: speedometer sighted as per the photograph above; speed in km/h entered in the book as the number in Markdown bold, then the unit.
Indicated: **87.5** km/h
